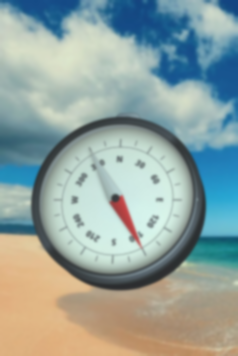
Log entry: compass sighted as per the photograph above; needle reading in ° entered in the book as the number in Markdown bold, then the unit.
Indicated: **150** °
